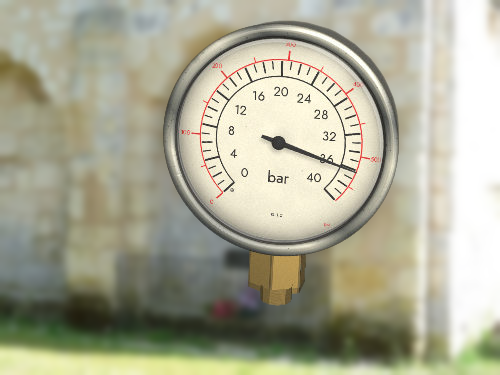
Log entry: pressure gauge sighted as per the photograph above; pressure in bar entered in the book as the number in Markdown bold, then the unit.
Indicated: **36** bar
